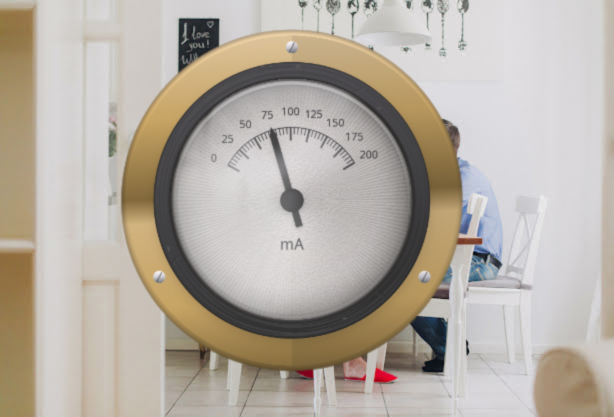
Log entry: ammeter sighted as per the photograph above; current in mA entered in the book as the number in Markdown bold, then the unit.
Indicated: **75** mA
